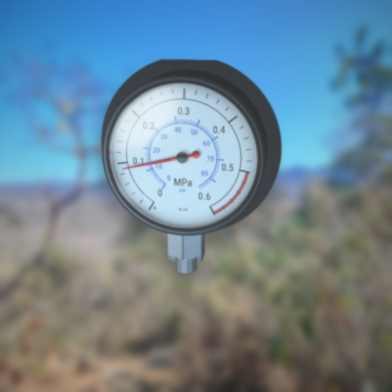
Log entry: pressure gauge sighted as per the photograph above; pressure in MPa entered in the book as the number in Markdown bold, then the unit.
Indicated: **0.09** MPa
